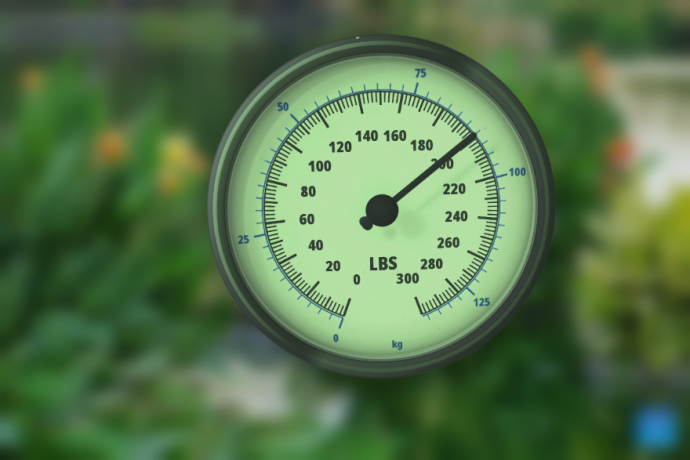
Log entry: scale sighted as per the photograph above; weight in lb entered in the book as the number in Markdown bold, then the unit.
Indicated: **198** lb
